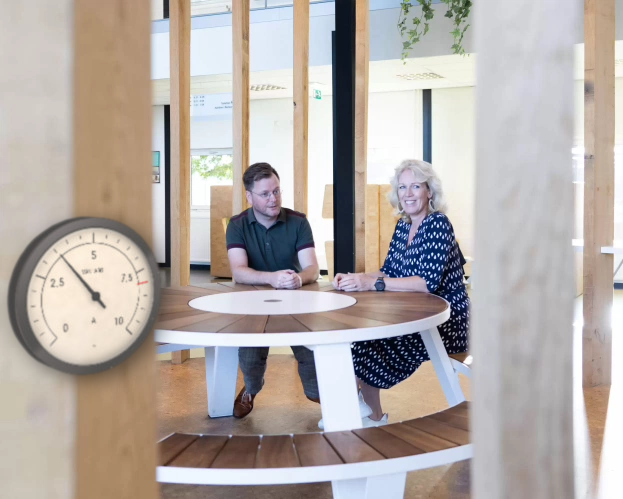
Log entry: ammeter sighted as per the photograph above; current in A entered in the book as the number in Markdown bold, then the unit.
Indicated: **3.5** A
